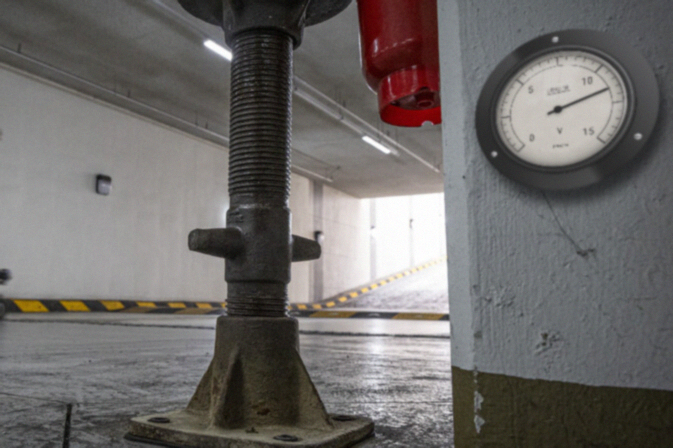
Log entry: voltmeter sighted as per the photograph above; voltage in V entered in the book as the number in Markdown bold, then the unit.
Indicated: **11.5** V
